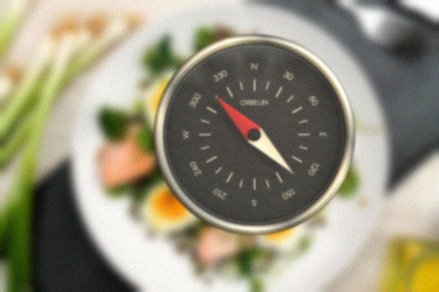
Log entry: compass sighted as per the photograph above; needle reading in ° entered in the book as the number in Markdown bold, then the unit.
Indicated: **315** °
